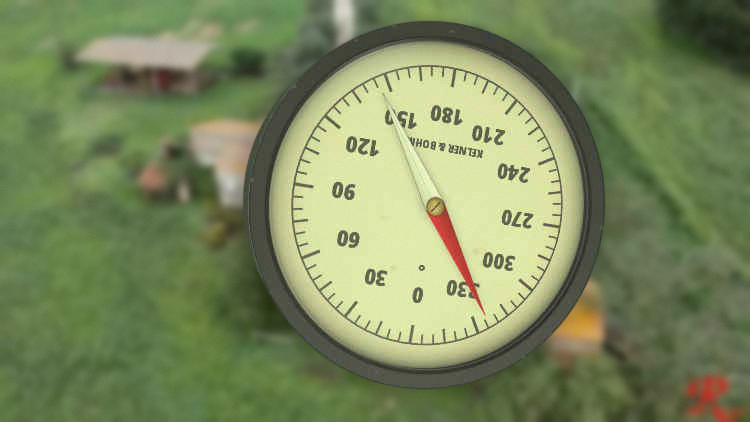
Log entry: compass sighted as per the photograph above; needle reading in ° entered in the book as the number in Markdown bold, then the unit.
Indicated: **325** °
